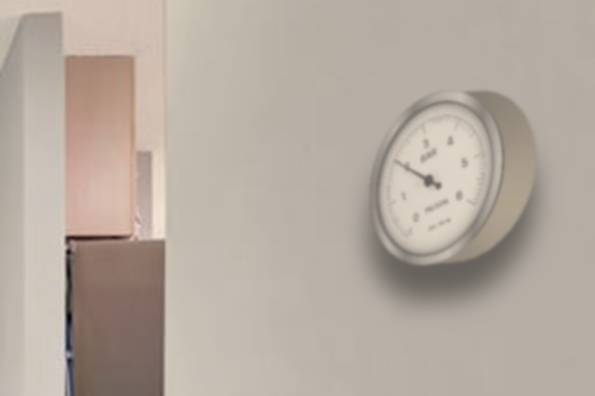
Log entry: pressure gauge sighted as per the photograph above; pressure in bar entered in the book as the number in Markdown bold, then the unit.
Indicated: **2** bar
